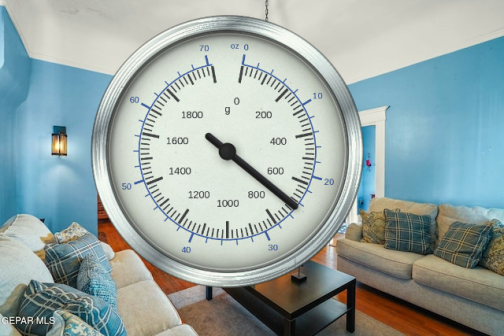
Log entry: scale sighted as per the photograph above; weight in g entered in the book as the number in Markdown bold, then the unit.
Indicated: **700** g
